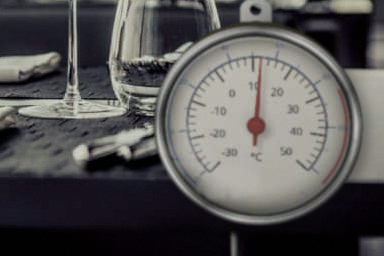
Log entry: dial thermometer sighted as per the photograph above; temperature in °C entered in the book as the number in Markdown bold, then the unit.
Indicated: **12** °C
